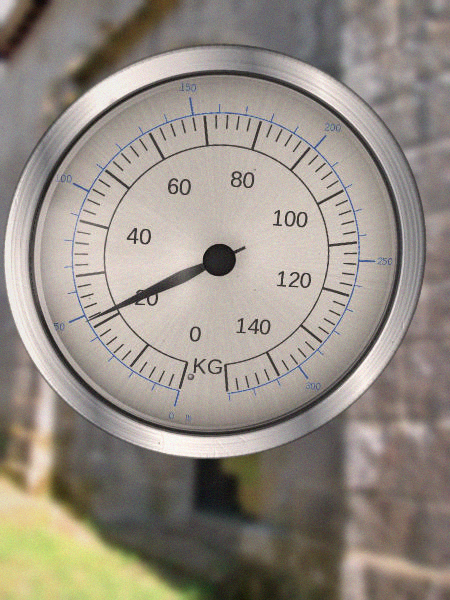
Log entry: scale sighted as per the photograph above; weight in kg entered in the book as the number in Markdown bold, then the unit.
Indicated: **22** kg
